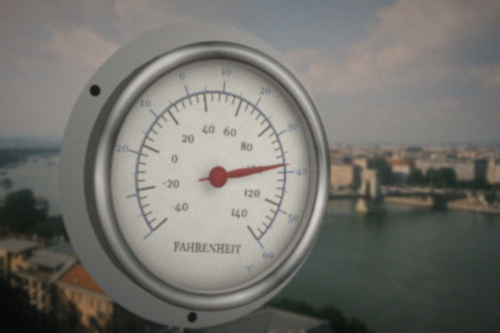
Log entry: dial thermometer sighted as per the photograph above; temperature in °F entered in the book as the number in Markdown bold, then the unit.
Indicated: **100** °F
